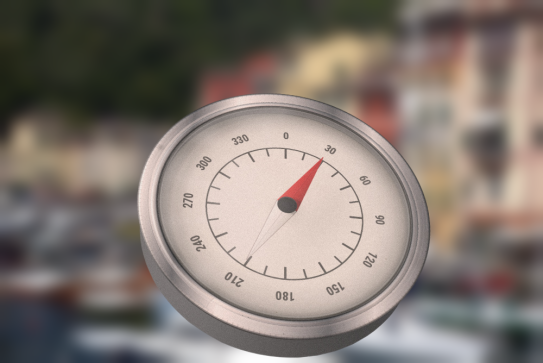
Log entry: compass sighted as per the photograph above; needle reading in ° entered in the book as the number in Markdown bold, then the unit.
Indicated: **30** °
